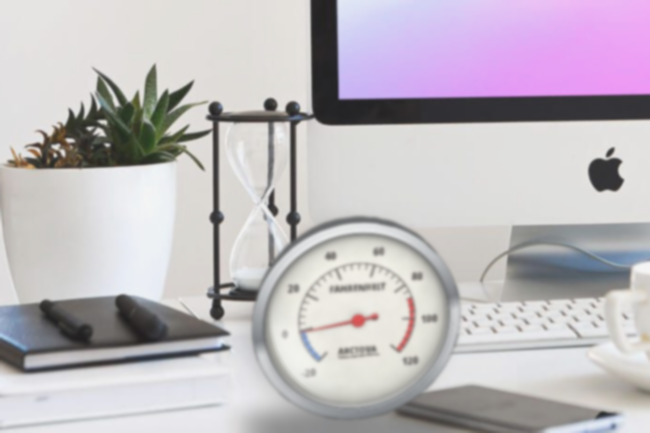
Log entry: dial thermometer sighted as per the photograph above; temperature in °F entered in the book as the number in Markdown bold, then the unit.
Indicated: **0** °F
